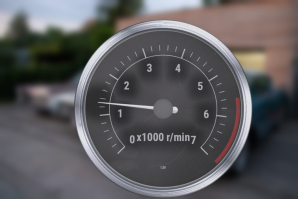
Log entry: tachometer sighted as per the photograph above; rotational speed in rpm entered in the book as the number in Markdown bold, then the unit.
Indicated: **1300** rpm
